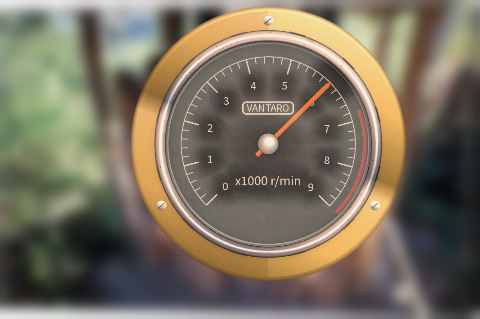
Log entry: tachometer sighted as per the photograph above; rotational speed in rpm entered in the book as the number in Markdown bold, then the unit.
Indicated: **6000** rpm
